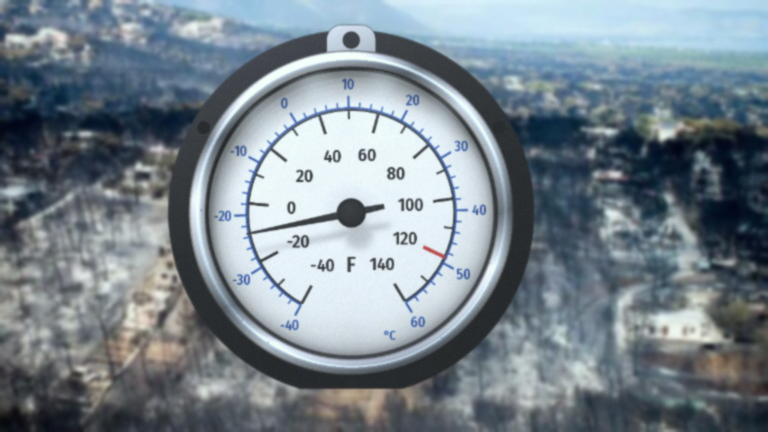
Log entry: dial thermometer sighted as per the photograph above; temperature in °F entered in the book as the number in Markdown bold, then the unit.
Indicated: **-10** °F
